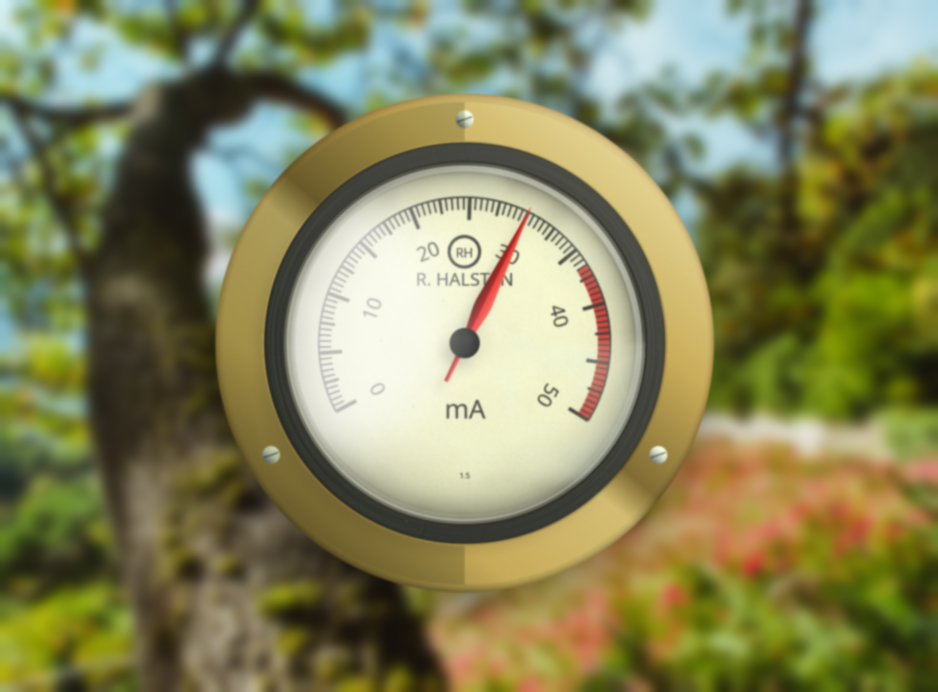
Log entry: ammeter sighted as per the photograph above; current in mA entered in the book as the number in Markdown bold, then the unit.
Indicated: **30** mA
